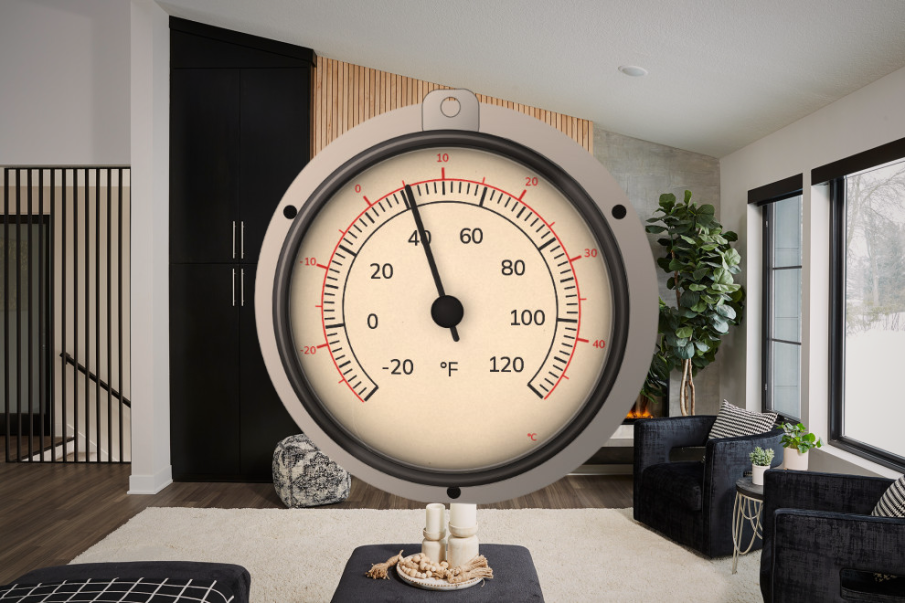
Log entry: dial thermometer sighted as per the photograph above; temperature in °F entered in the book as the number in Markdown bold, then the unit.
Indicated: **42** °F
